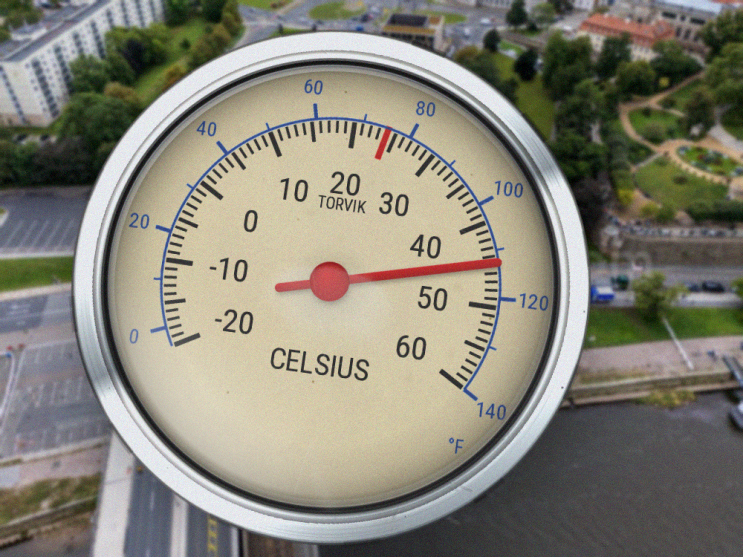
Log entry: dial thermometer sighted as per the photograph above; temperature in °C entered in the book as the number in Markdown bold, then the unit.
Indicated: **45** °C
